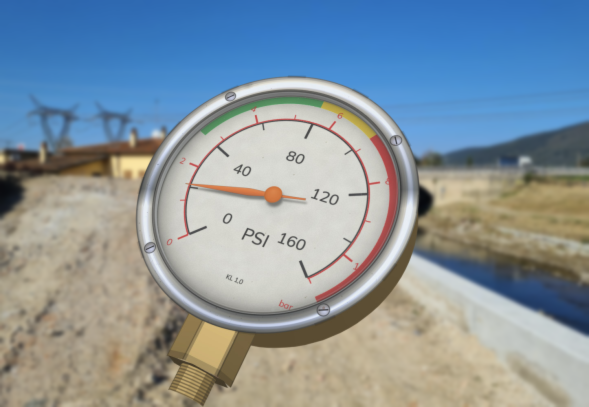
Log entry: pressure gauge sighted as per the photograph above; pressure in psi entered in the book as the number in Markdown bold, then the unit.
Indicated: **20** psi
